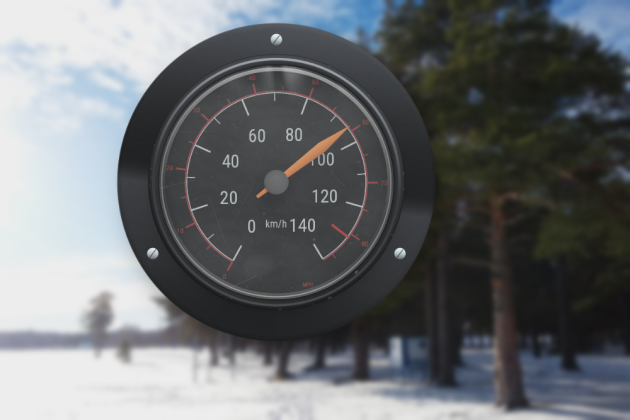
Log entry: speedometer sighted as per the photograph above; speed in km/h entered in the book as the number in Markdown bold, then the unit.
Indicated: **95** km/h
